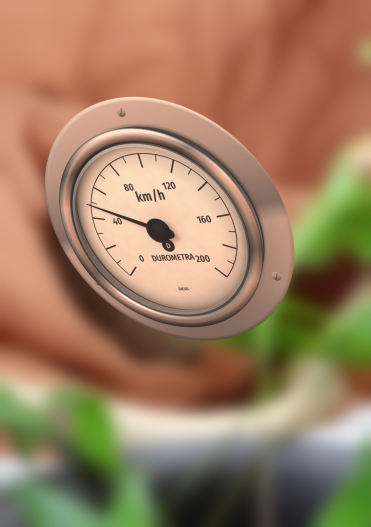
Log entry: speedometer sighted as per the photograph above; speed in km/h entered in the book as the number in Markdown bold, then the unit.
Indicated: **50** km/h
